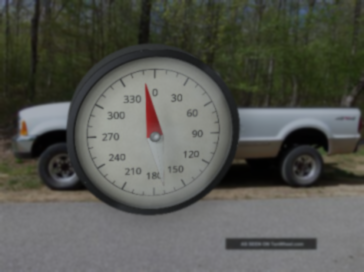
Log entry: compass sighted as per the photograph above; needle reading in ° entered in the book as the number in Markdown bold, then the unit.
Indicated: **350** °
